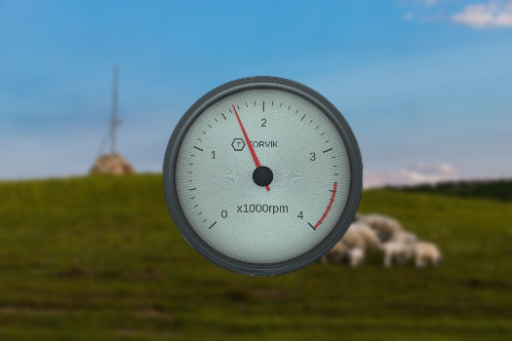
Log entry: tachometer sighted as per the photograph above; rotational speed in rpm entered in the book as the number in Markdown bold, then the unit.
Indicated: **1650** rpm
